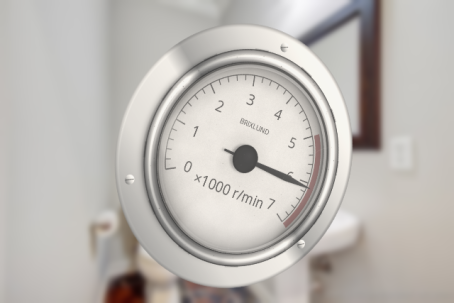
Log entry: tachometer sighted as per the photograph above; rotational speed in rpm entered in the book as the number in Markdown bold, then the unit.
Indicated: **6100** rpm
